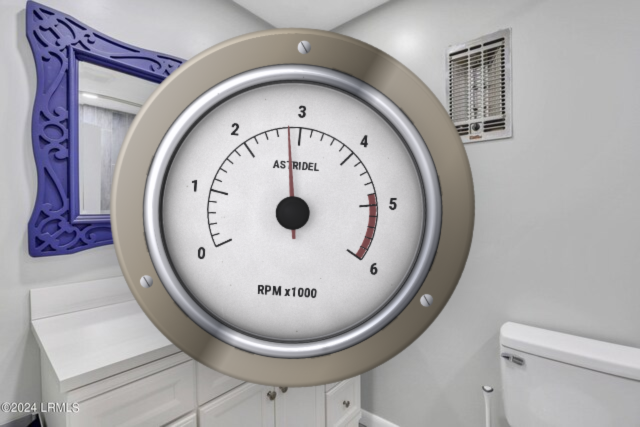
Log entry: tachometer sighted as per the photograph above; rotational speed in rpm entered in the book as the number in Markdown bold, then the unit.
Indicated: **2800** rpm
